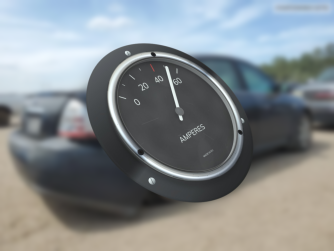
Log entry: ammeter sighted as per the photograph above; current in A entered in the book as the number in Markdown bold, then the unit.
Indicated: **50** A
